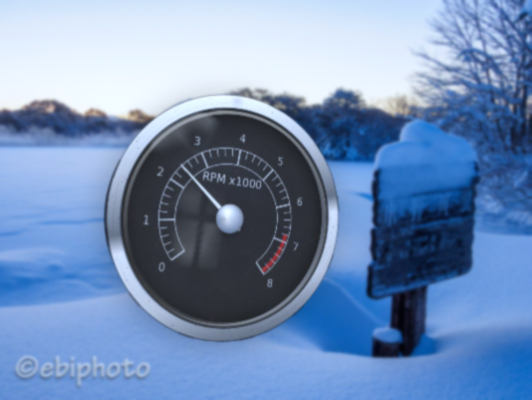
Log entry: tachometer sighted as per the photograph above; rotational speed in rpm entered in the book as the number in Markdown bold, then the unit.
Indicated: **2400** rpm
